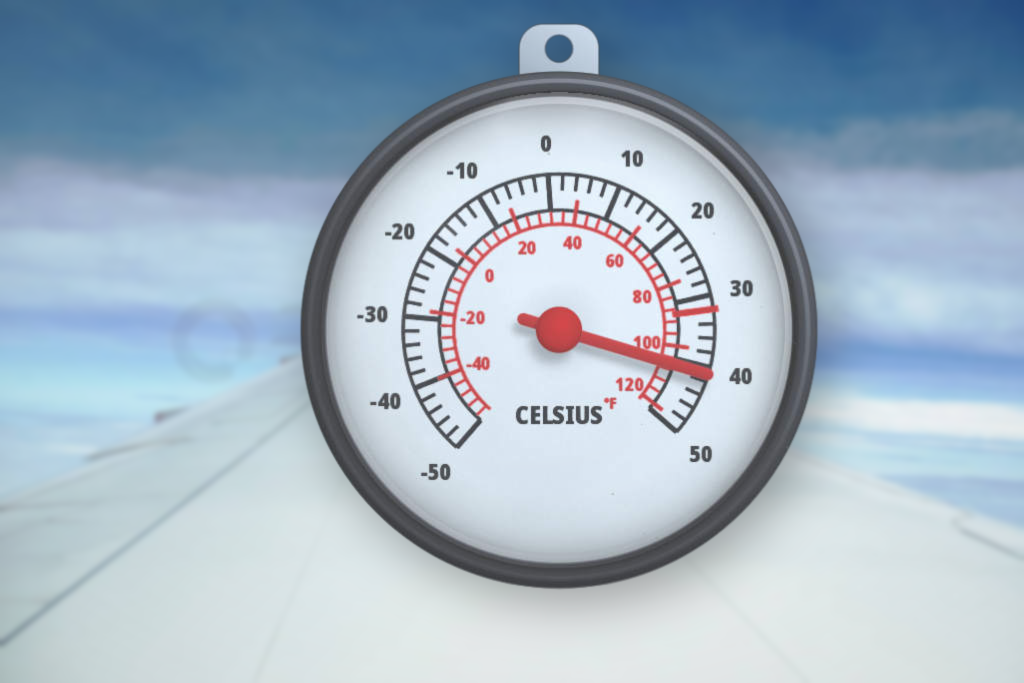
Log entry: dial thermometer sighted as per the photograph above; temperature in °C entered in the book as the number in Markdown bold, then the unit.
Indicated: **41** °C
